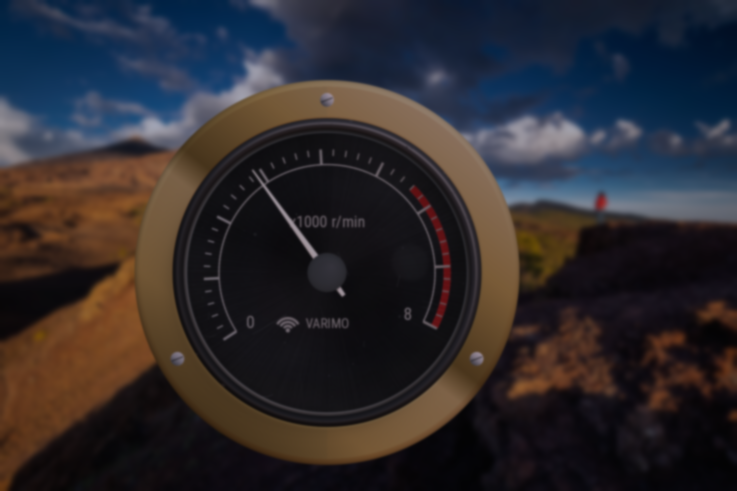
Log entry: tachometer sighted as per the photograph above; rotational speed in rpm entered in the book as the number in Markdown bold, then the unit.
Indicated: **2900** rpm
